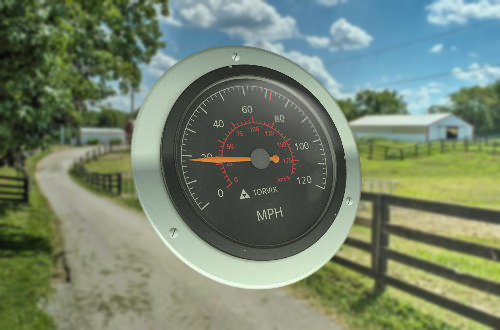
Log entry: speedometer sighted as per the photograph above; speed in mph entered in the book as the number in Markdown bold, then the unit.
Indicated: **18** mph
